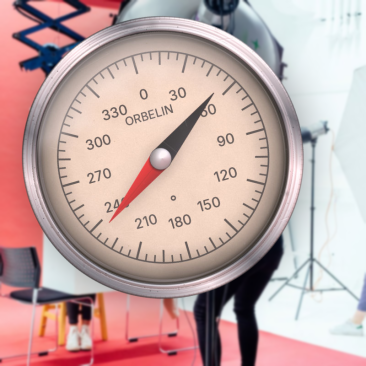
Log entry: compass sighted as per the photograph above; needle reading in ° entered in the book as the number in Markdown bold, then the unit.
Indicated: **235** °
